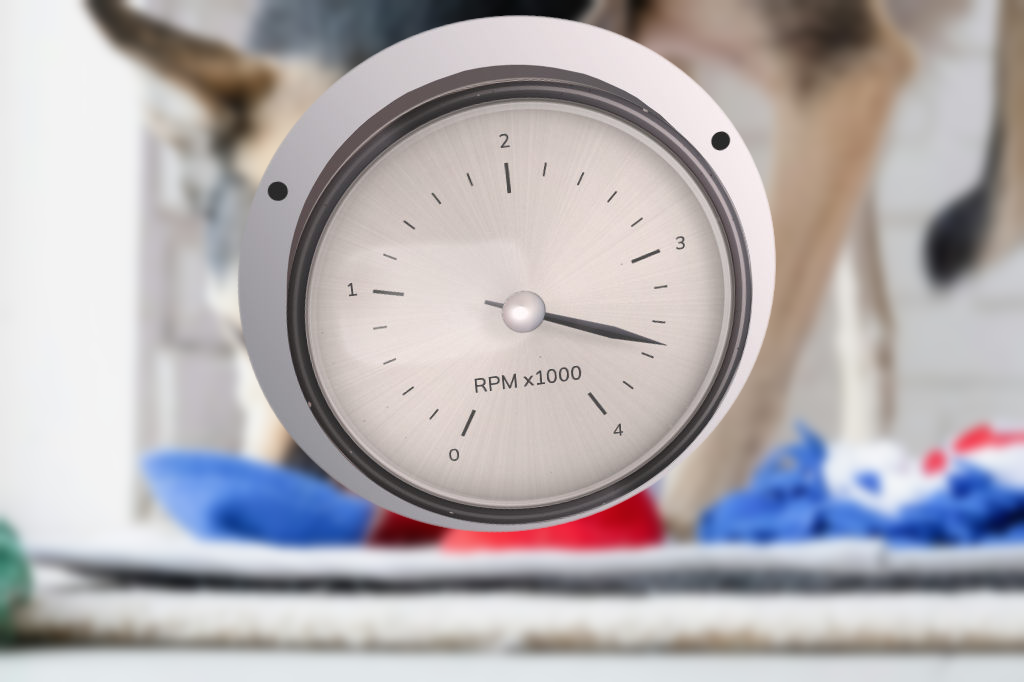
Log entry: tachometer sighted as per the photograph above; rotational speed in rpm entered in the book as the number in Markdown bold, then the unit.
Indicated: **3500** rpm
